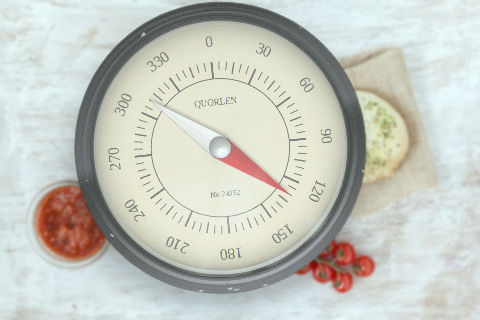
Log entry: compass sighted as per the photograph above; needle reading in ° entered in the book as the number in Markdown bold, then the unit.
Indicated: **130** °
